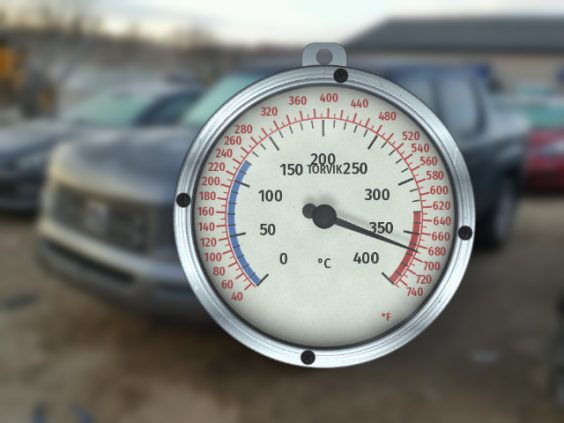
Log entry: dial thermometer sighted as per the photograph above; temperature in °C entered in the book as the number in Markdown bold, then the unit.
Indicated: **365** °C
